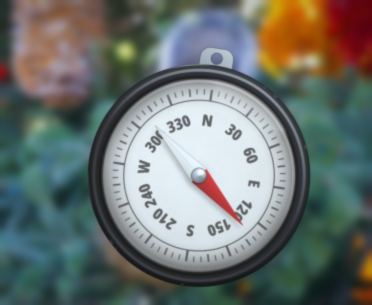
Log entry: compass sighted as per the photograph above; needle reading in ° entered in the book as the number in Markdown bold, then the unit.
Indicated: **130** °
